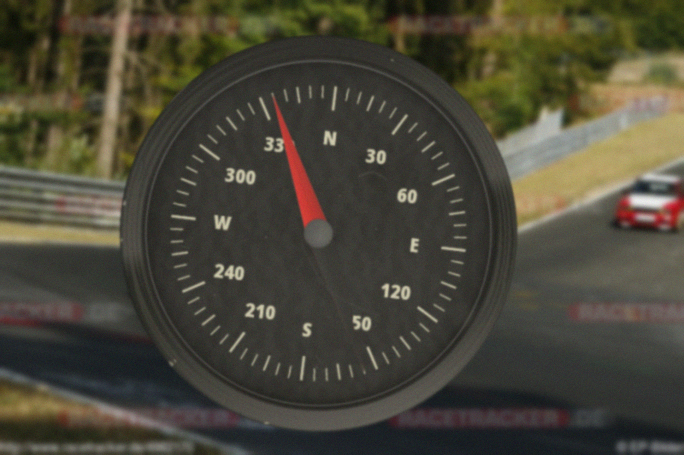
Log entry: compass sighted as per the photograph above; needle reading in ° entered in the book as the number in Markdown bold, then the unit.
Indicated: **335** °
